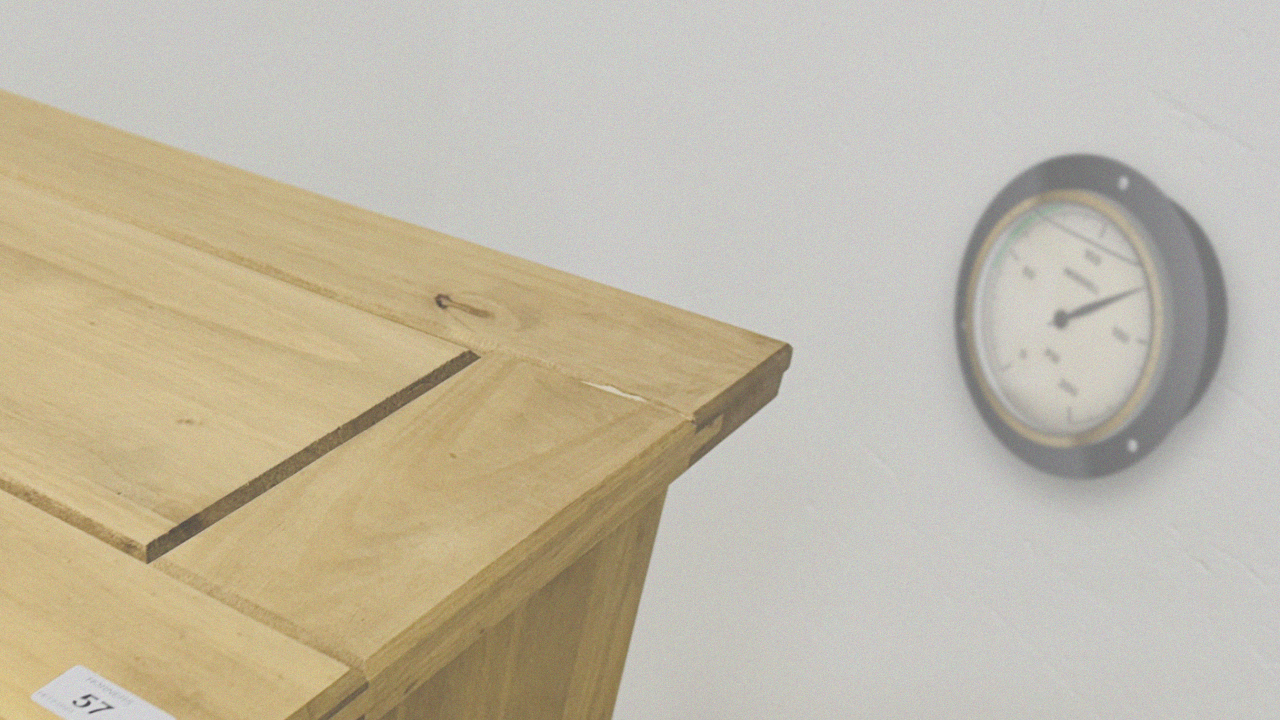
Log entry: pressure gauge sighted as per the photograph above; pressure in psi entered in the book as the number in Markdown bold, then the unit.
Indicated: **130** psi
